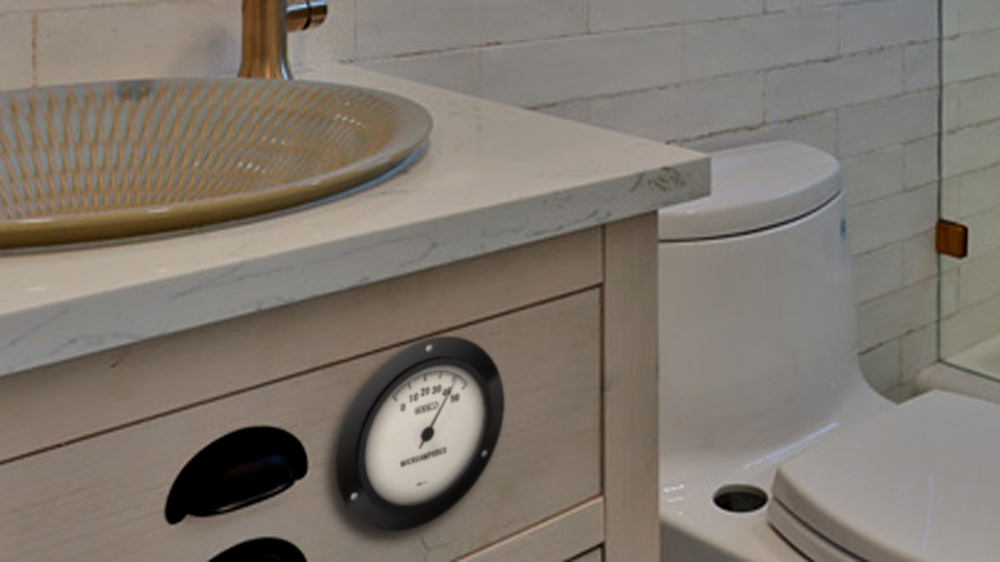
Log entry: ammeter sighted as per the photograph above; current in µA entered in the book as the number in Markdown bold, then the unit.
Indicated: **40** µA
